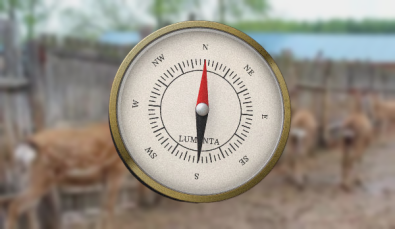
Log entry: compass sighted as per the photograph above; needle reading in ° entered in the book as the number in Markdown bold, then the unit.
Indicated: **0** °
